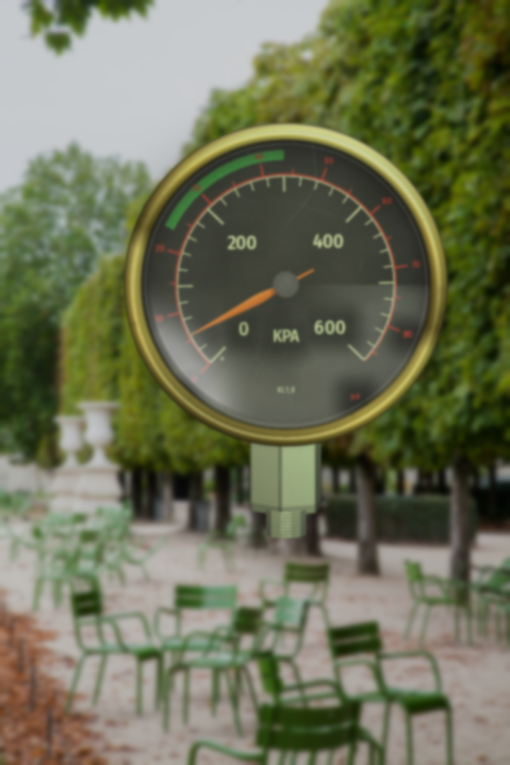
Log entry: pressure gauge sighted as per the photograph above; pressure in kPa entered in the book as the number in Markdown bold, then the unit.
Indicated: **40** kPa
